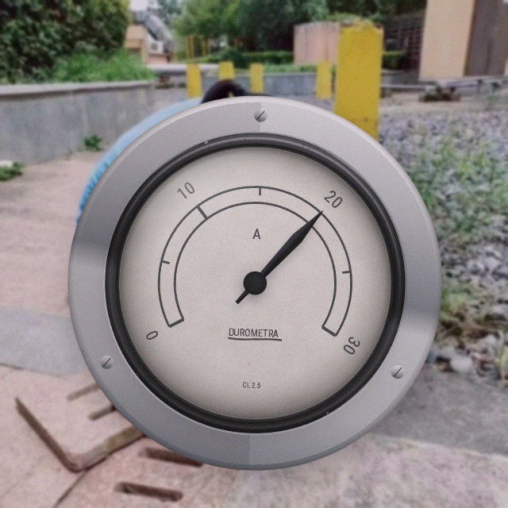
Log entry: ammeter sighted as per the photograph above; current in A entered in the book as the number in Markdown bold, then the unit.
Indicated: **20** A
